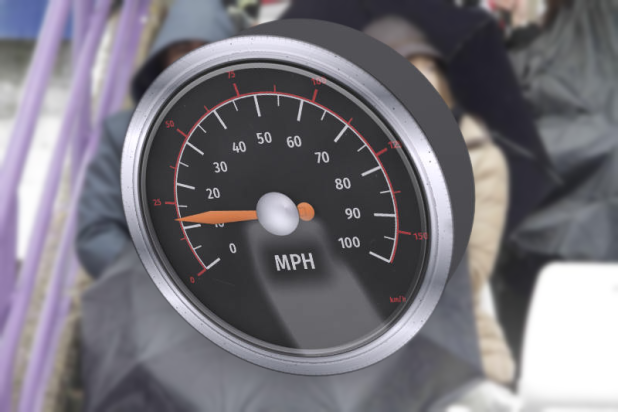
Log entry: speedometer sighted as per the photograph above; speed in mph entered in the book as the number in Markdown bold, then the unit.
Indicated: **12.5** mph
